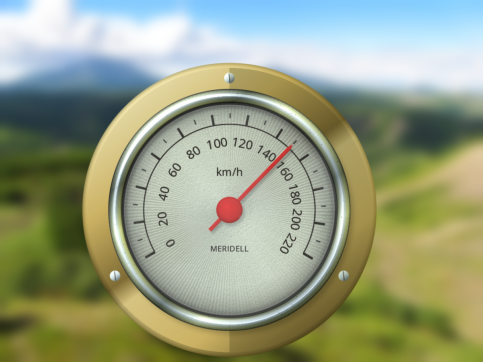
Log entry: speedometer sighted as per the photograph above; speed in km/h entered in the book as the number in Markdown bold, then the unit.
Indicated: **150** km/h
